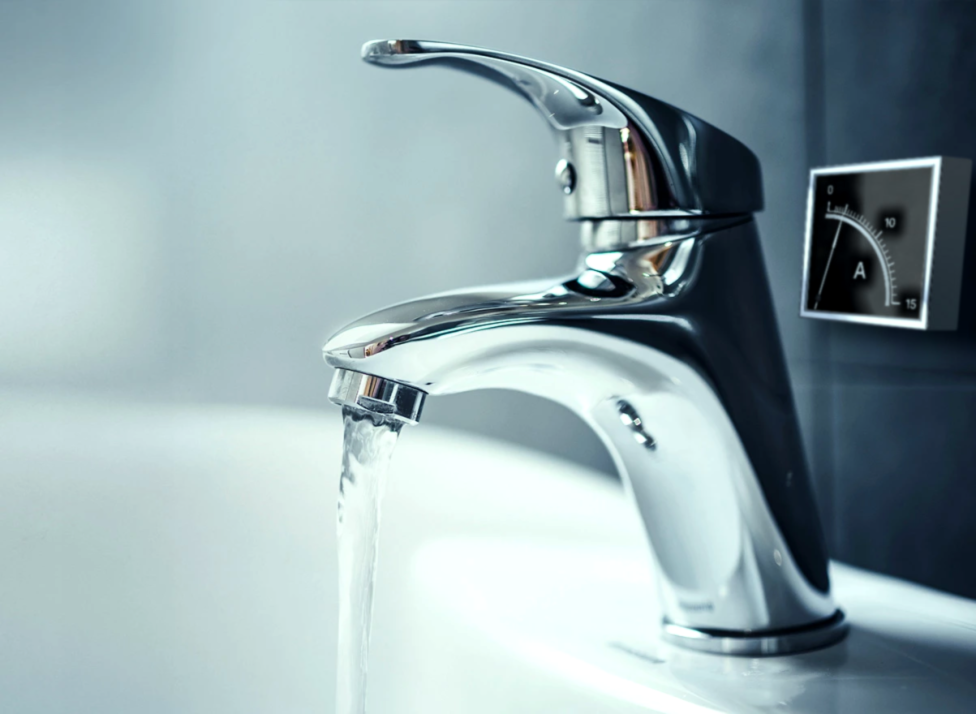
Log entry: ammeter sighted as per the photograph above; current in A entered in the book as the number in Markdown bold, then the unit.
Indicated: **5** A
